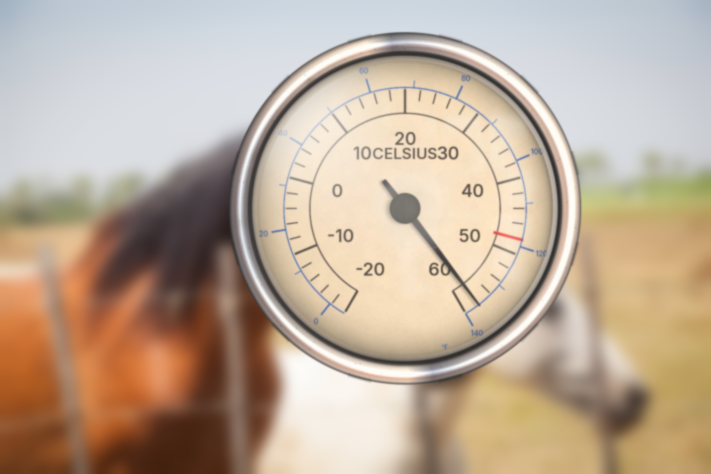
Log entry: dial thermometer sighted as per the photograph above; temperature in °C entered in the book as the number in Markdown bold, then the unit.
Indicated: **58** °C
